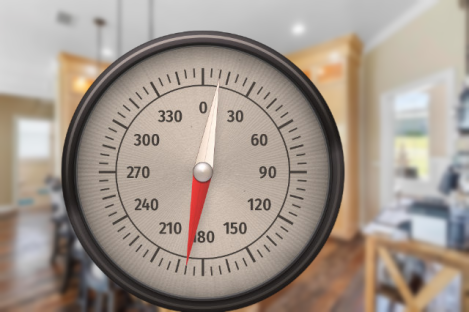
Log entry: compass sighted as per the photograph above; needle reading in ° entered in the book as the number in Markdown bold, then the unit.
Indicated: **190** °
